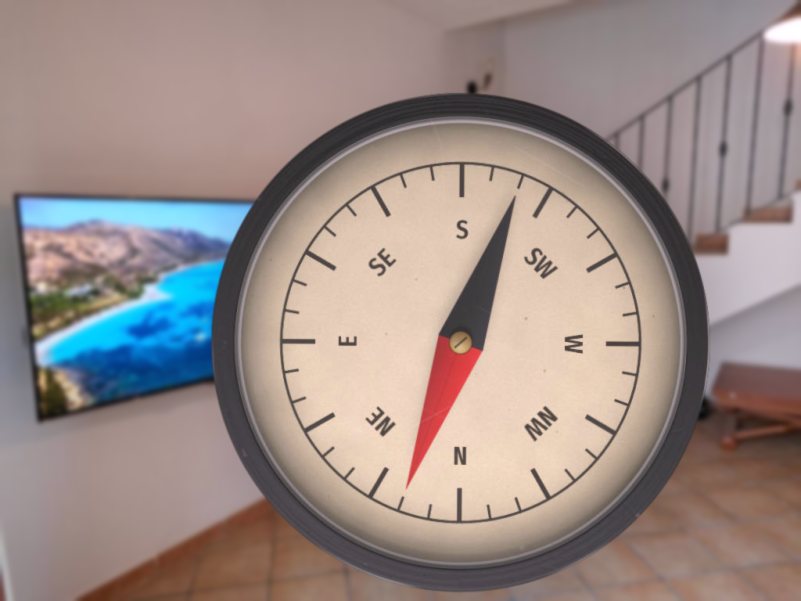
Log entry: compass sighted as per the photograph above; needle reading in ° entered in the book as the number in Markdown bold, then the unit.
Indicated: **20** °
